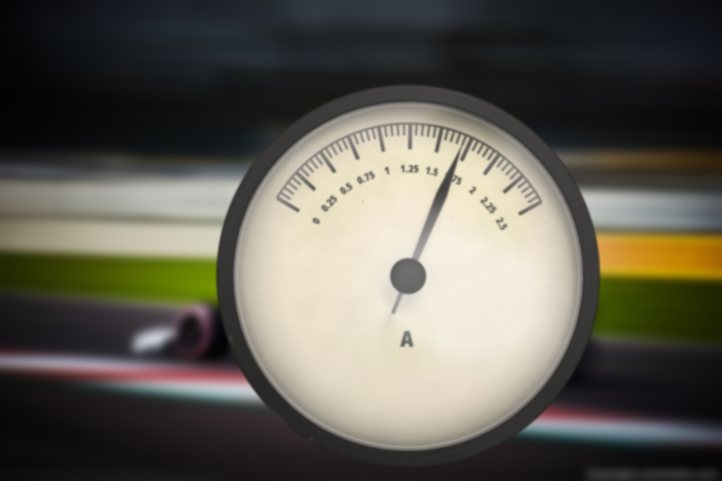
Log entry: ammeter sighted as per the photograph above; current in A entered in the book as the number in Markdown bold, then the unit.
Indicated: **1.7** A
